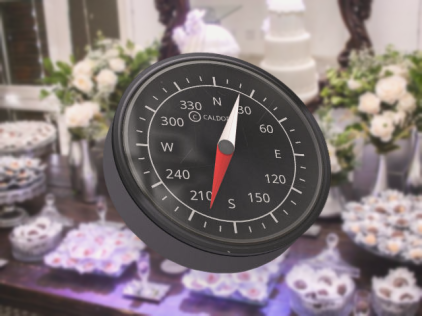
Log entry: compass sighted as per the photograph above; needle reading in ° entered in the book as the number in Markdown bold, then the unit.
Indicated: **200** °
